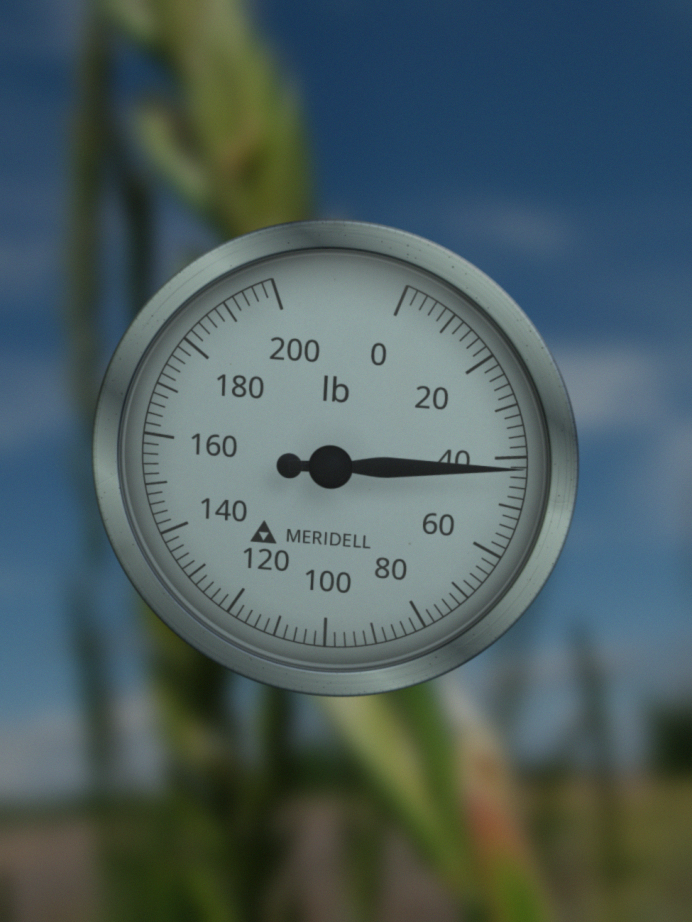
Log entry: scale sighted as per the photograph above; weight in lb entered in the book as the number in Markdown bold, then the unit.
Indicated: **42** lb
